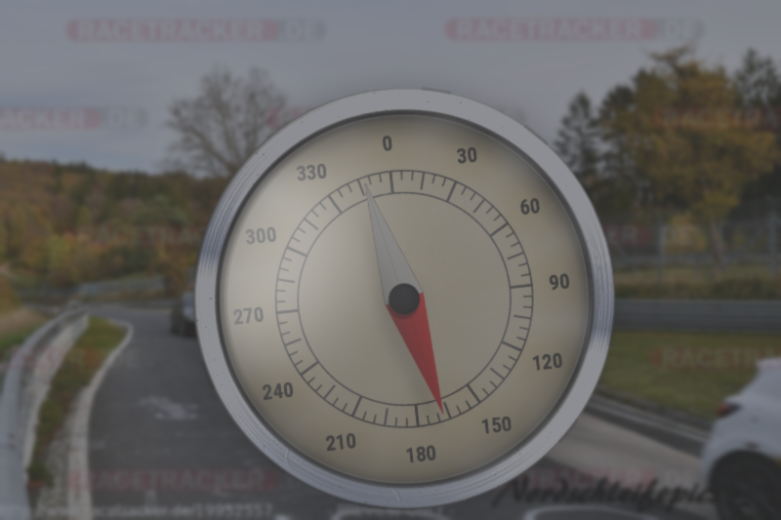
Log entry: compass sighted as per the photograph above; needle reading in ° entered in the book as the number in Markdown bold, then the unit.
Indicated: **167.5** °
